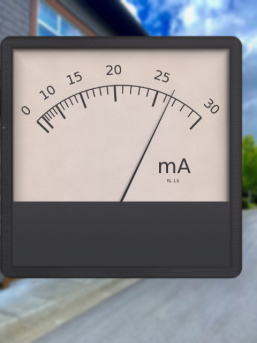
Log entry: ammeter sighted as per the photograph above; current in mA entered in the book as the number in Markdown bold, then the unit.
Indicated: **26.5** mA
